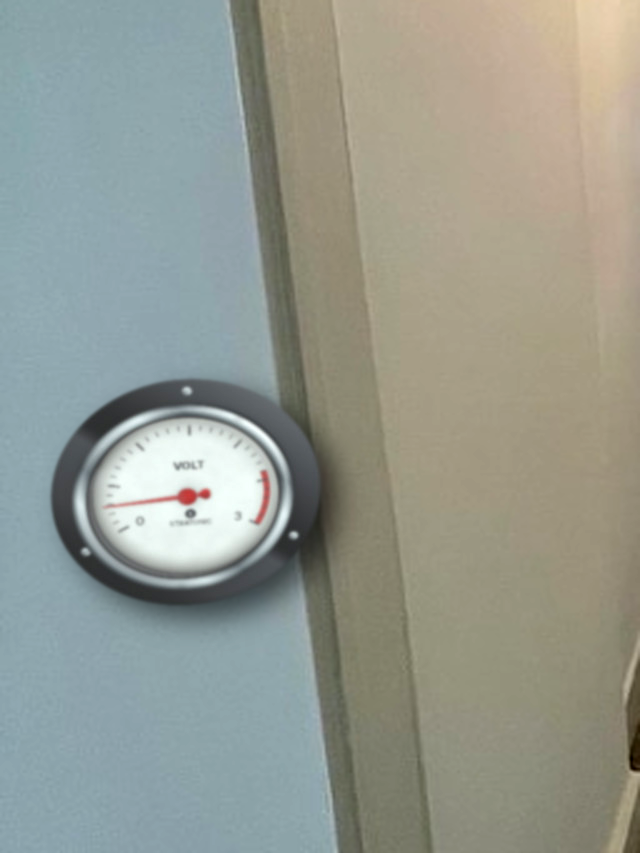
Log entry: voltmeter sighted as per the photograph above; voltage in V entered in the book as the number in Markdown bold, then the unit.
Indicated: **0.3** V
